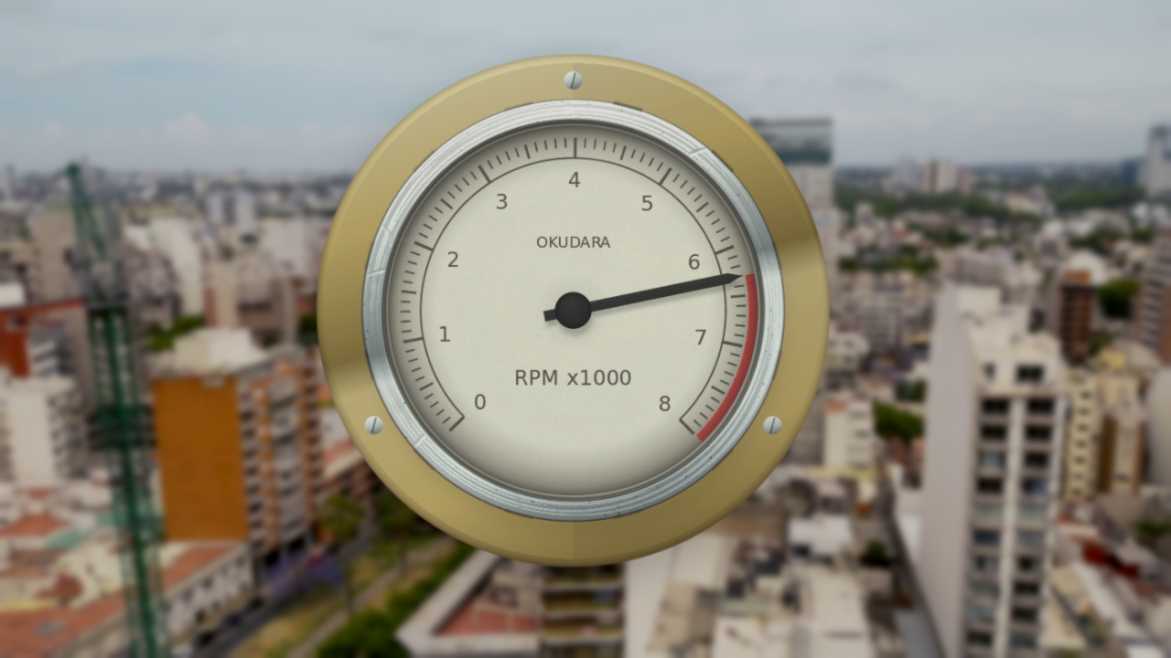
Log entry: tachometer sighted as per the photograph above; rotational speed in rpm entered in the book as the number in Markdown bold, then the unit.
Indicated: **6300** rpm
